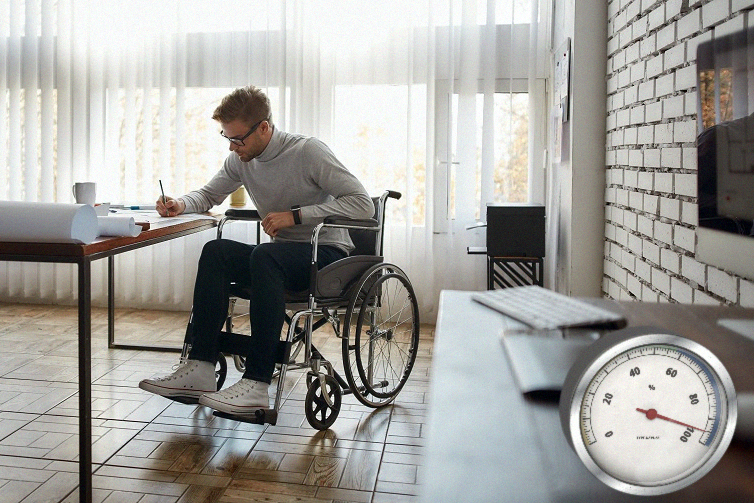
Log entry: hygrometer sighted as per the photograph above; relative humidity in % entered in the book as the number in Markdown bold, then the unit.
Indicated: **95** %
